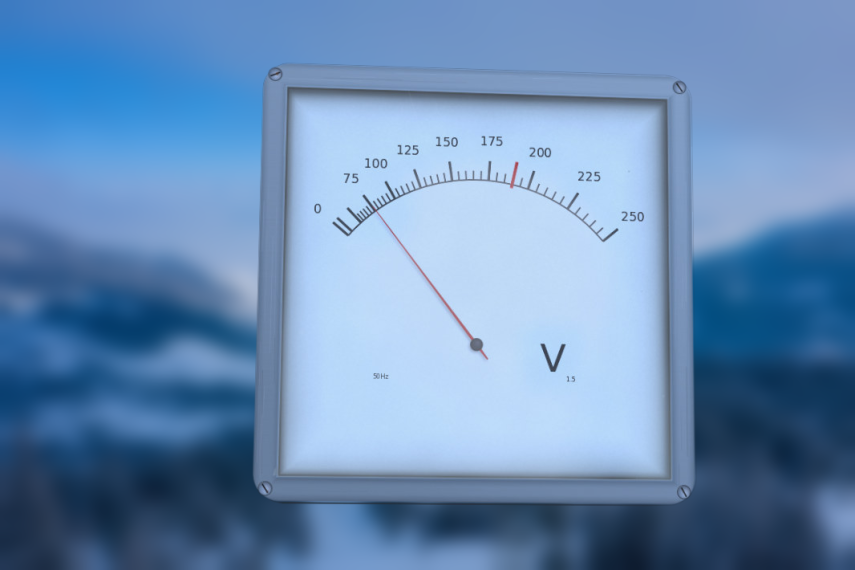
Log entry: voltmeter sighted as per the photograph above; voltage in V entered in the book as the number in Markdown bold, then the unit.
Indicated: **75** V
